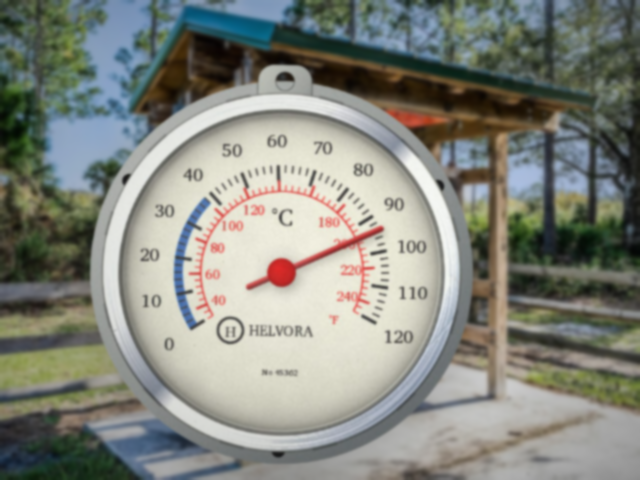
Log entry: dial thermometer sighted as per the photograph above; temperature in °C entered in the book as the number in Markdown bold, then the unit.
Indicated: **94** °C
